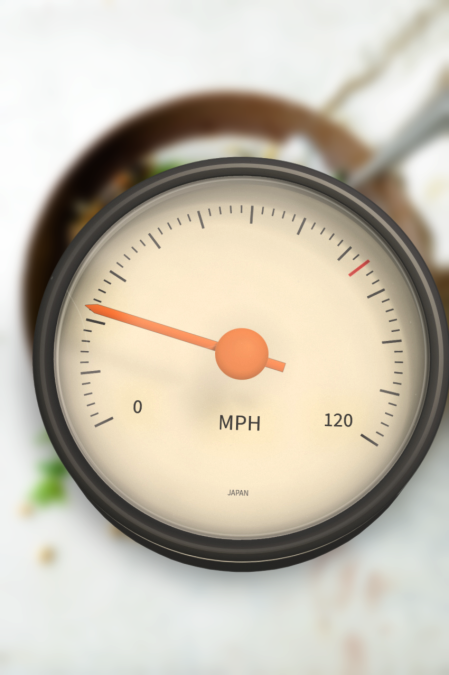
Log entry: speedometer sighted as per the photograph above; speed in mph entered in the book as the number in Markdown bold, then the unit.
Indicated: **22** mph
